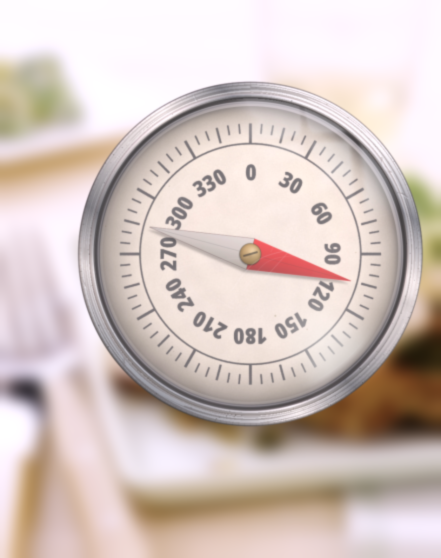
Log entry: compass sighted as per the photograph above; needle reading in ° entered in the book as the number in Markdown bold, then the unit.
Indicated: **105** °
